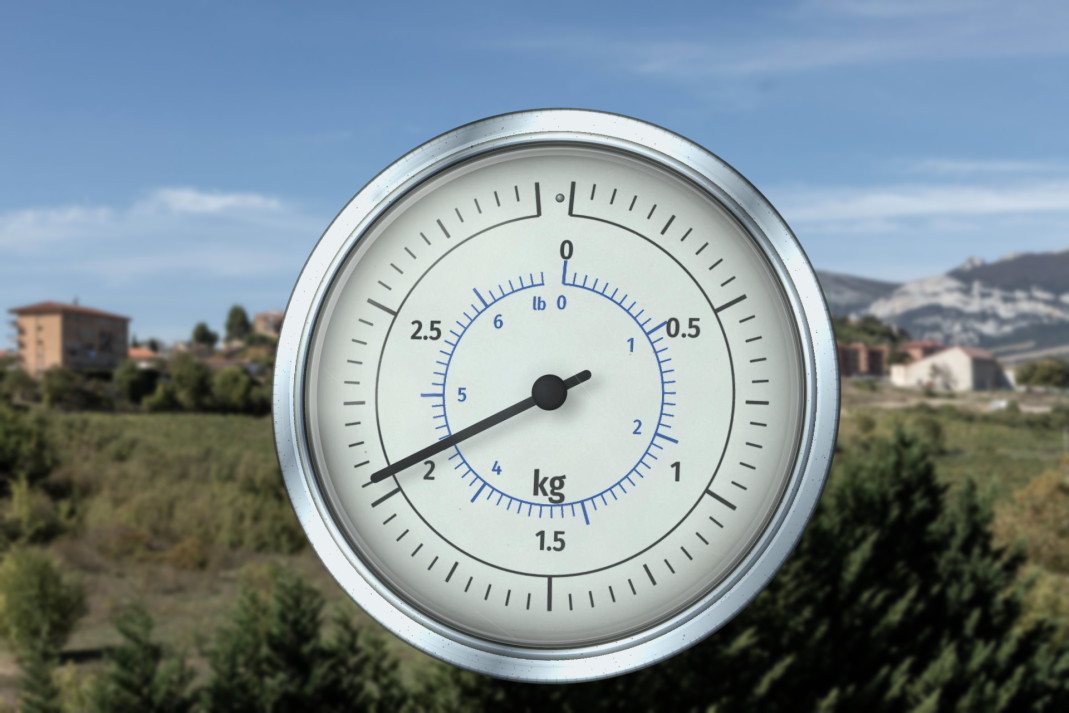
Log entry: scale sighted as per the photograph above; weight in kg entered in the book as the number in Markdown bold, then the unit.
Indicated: **2.05** kg
